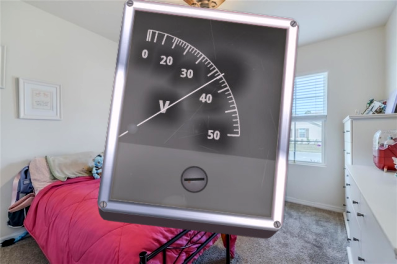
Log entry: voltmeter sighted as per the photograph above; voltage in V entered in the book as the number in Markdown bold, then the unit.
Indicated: **37** V
